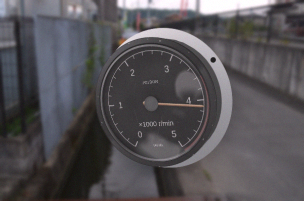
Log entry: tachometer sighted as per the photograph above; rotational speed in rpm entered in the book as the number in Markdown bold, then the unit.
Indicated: **4100** rpm
